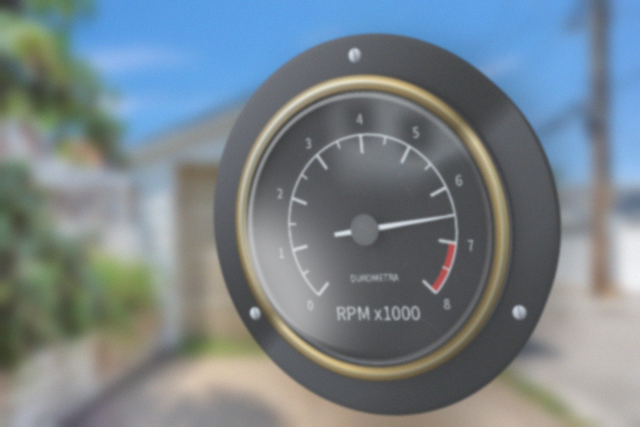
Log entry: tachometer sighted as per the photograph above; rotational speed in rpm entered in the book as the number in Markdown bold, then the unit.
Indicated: **6500** rpm
